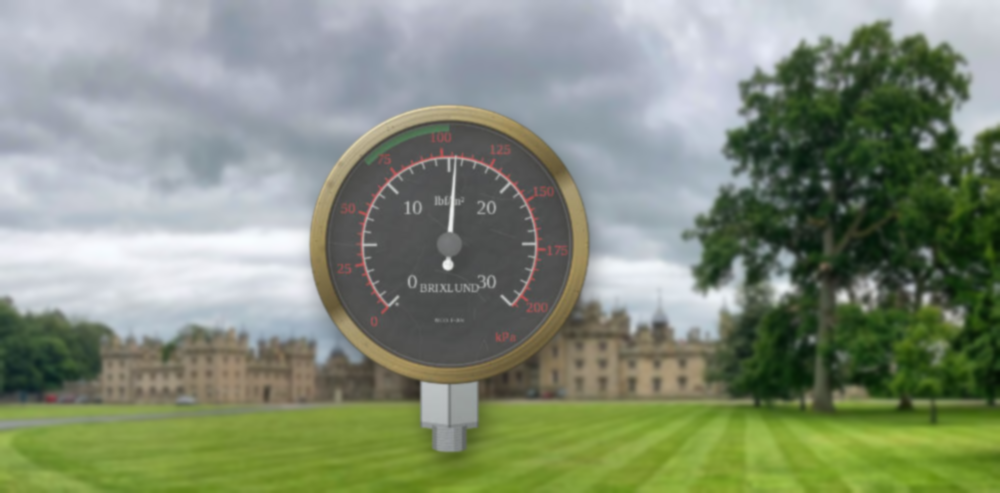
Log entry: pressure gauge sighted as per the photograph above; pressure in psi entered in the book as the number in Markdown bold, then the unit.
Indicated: **15.5** psi
